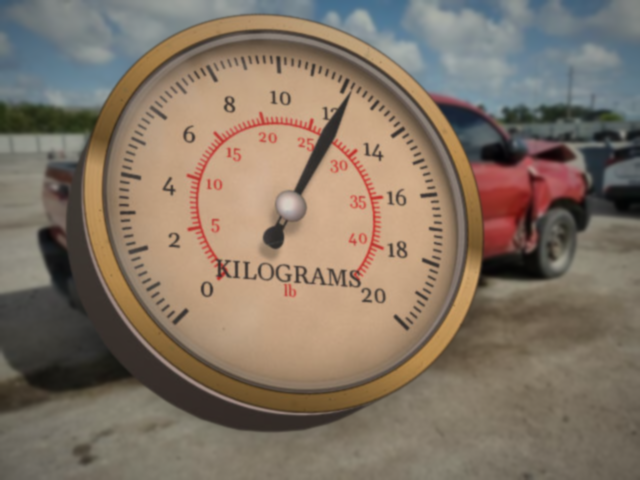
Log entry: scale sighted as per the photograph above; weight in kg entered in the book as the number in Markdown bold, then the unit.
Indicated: **12.2** kg
